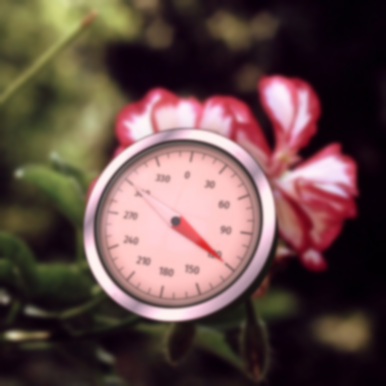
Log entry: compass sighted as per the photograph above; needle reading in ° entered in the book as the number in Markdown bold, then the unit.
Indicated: **120** °
